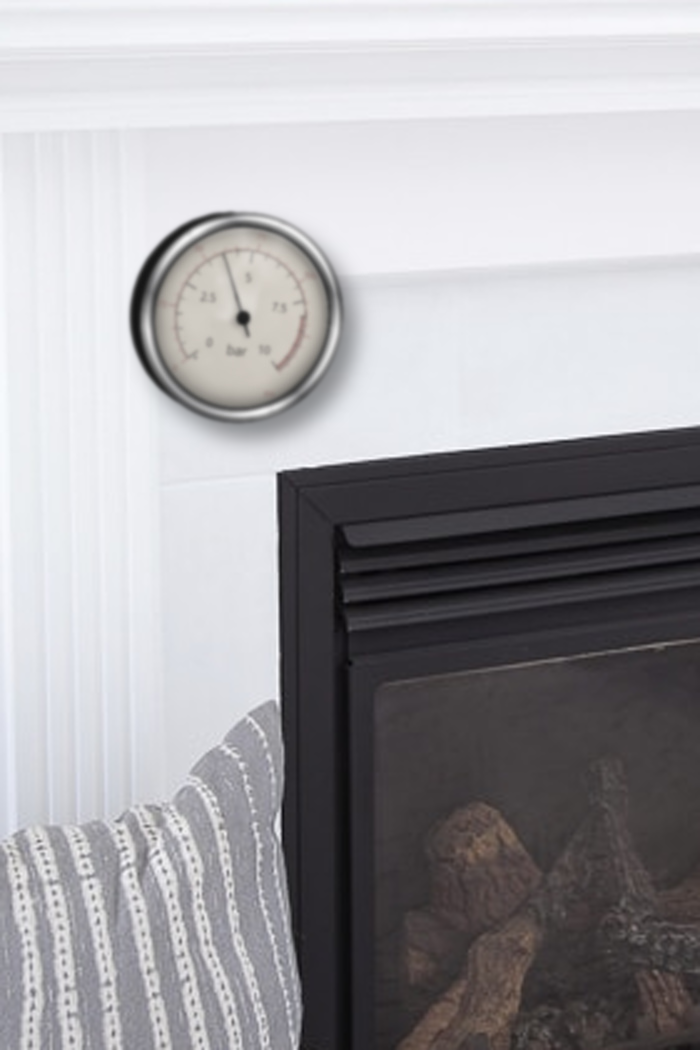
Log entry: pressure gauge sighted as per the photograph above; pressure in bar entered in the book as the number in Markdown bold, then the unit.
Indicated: **4** bar
